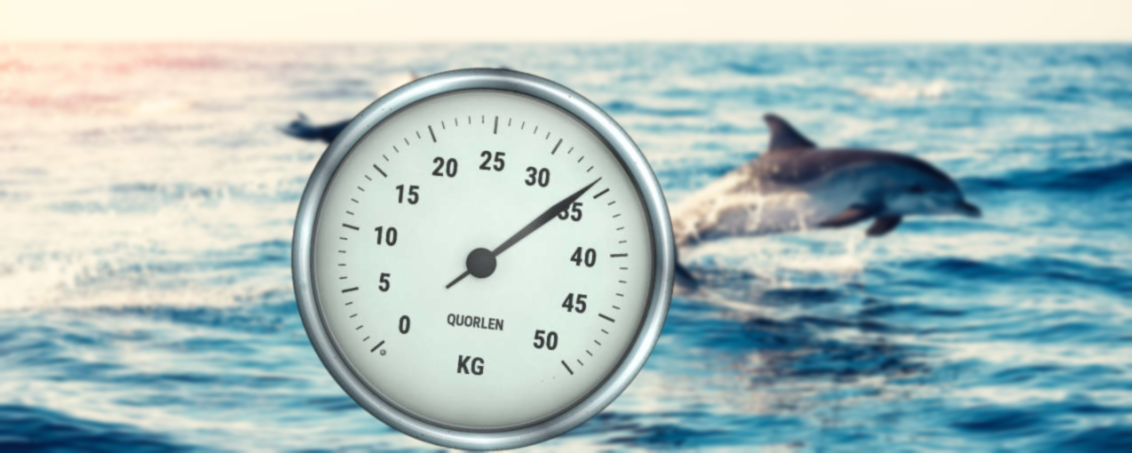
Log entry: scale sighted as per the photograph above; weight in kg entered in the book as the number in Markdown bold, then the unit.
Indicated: **34** kg
